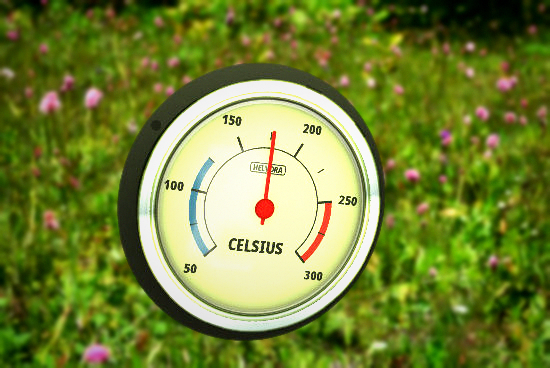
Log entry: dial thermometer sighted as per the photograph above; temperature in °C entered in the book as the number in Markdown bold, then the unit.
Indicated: **175** °C
